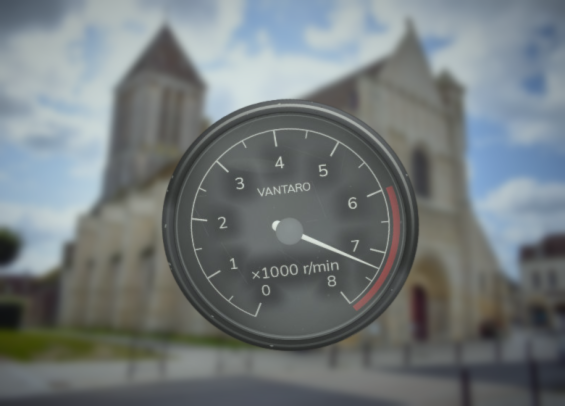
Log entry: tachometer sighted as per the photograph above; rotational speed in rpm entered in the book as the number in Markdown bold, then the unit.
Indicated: **7250** rpm
